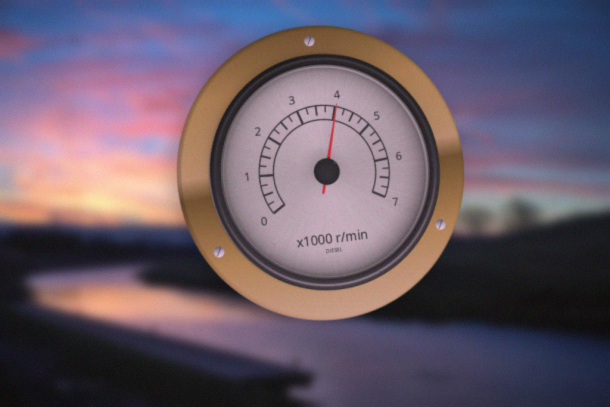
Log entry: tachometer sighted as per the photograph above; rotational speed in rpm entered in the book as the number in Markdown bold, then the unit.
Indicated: **4000** rpm
